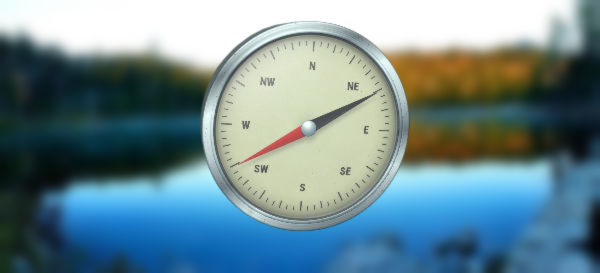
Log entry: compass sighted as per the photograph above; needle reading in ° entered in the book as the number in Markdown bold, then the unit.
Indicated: **240** °
